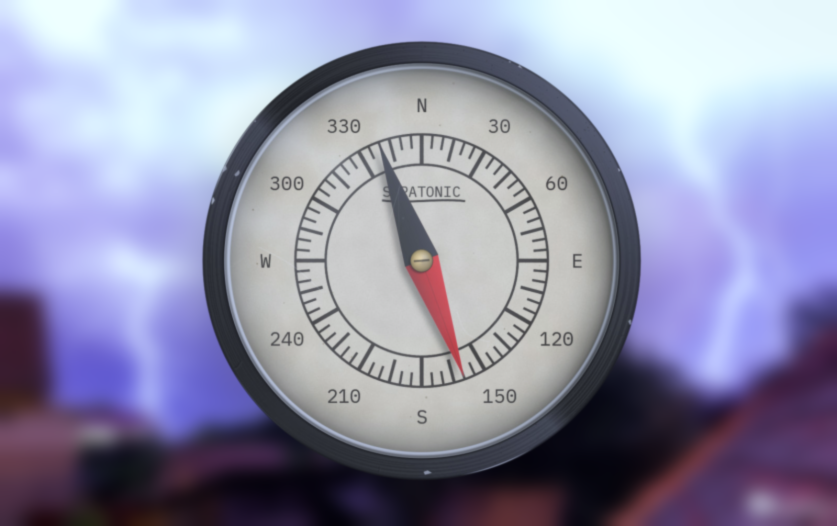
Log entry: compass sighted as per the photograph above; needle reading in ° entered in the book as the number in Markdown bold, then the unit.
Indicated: **160** °
